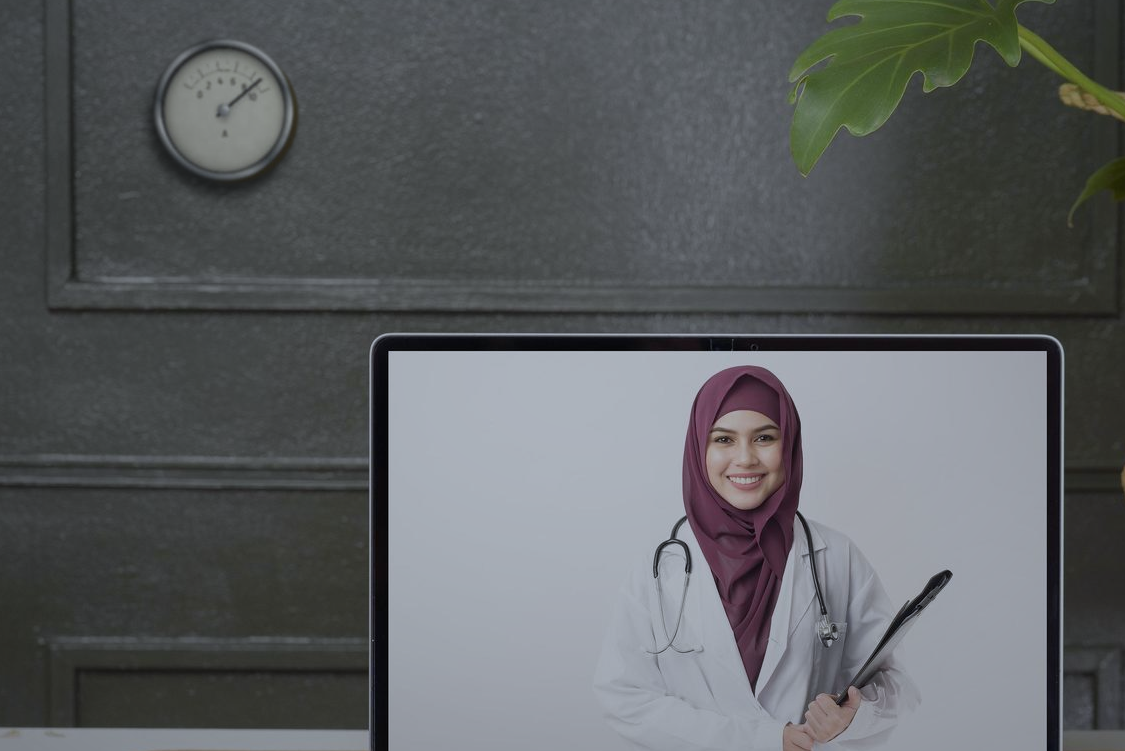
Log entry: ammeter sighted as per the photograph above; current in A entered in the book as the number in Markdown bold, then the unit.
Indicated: **9** A
